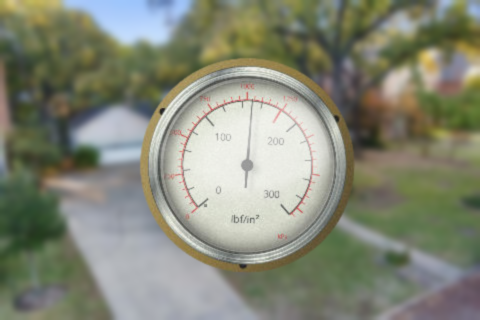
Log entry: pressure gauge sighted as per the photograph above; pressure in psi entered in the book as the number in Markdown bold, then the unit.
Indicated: **150** psi
